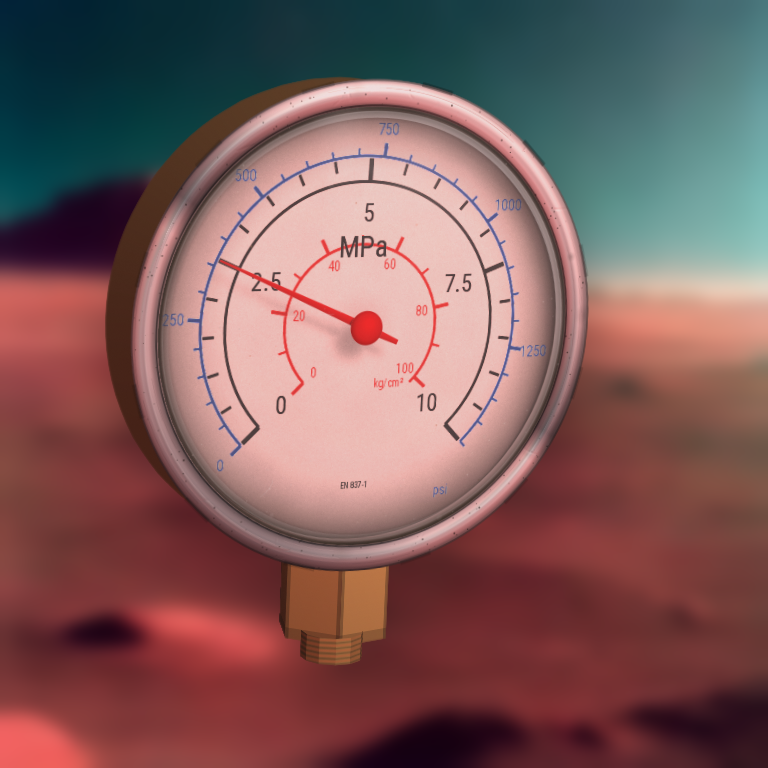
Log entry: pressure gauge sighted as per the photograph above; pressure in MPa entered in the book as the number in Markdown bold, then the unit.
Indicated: **2.5** MPa
